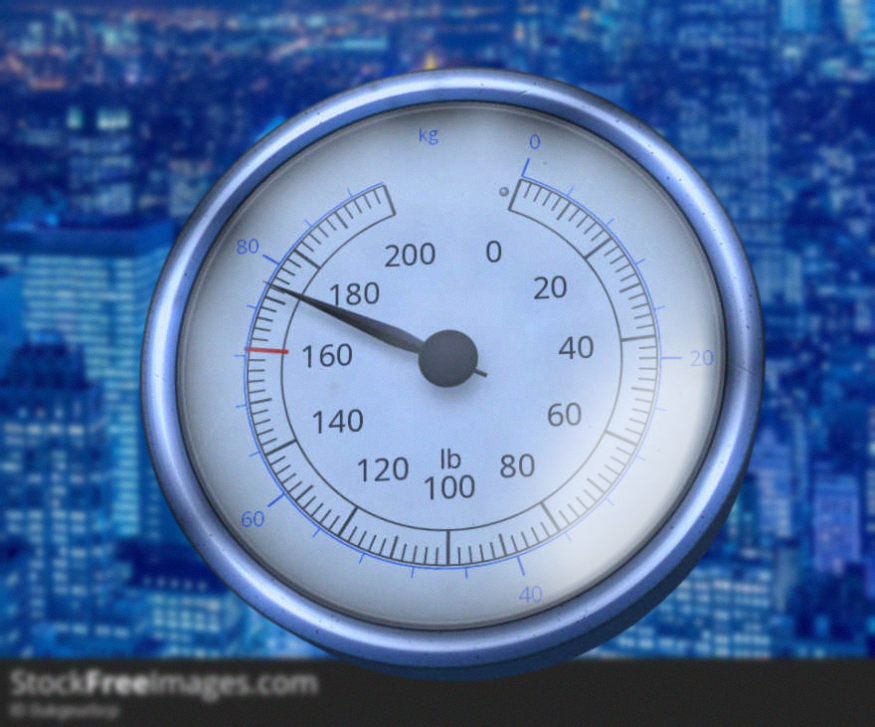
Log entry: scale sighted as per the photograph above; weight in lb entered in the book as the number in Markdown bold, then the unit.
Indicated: **172** lb
